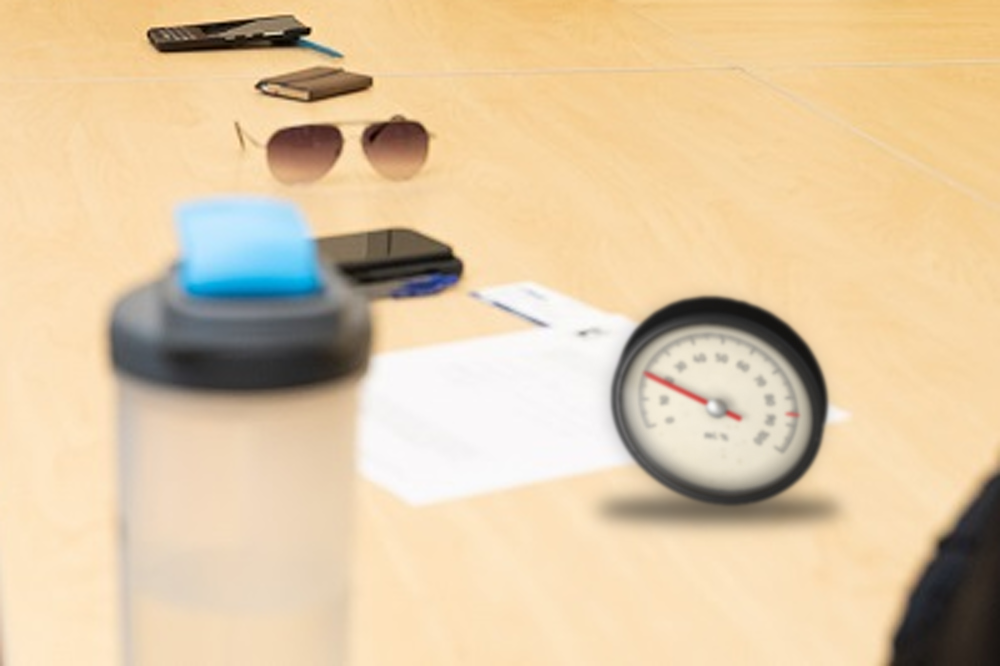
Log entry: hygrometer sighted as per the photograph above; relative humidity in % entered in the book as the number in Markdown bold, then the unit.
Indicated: **20** %
